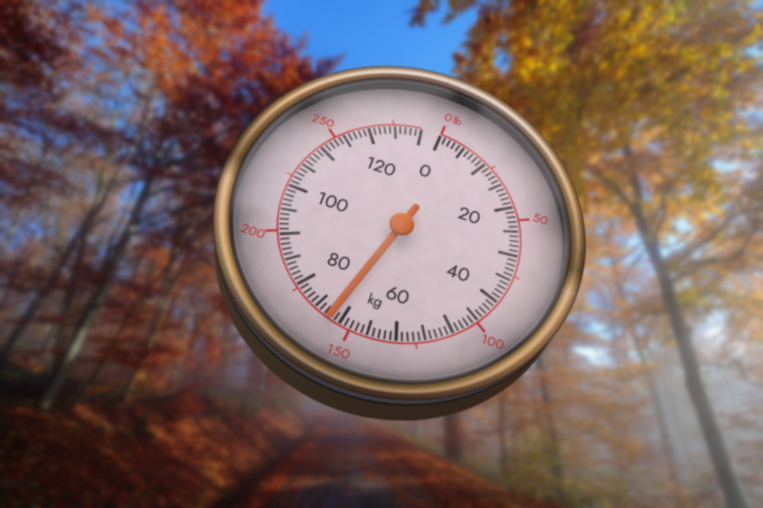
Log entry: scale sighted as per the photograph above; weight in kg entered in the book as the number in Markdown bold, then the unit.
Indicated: **72** kg
